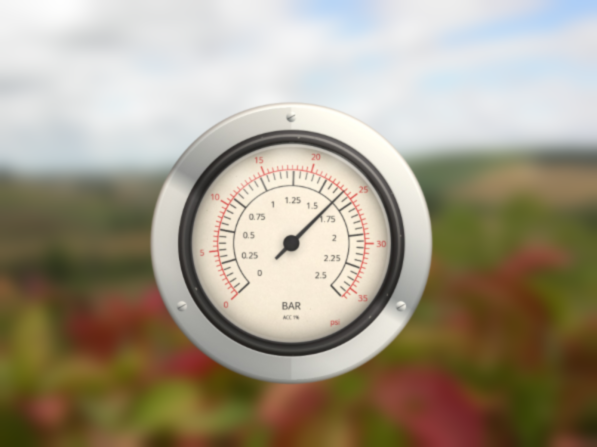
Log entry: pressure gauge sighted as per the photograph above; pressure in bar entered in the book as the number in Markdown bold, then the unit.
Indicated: **1.65** bar
